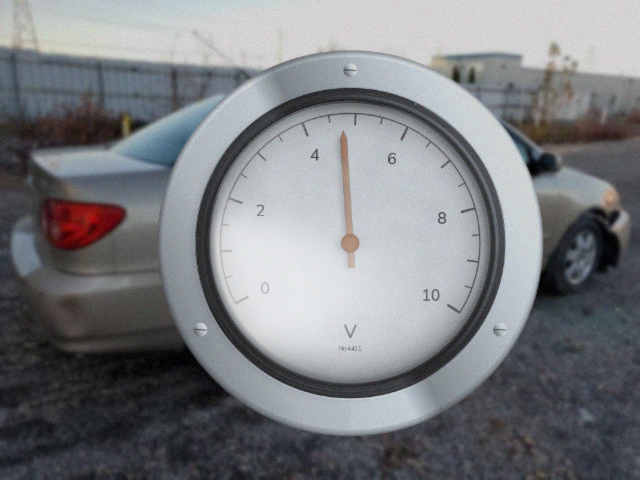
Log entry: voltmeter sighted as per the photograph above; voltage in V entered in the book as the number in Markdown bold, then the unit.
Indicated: **4.75** V
